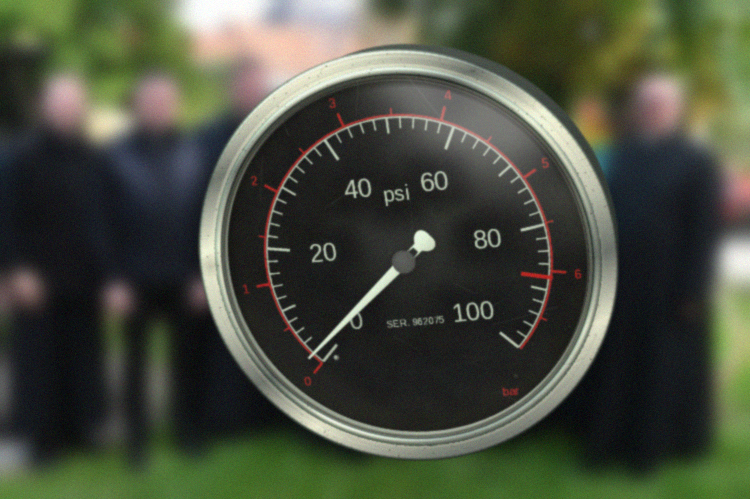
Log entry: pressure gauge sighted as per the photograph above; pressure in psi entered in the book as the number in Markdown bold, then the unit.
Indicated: **2** psi
